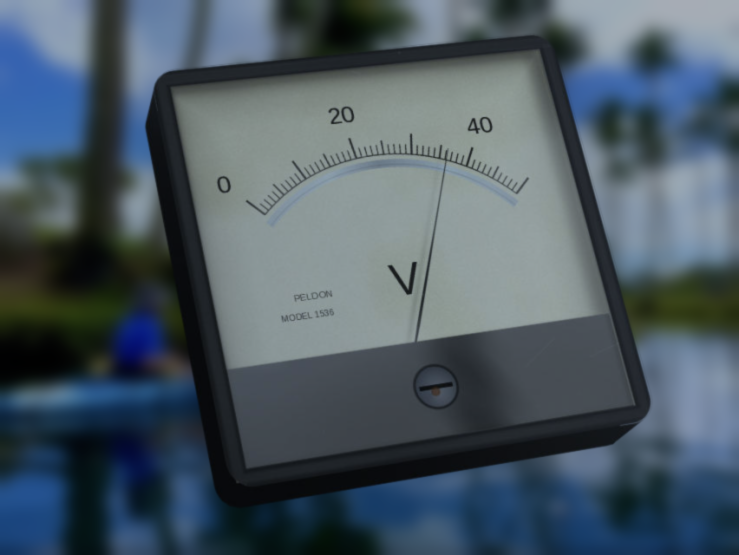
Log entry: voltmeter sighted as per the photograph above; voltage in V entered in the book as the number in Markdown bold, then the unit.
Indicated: **36** V
